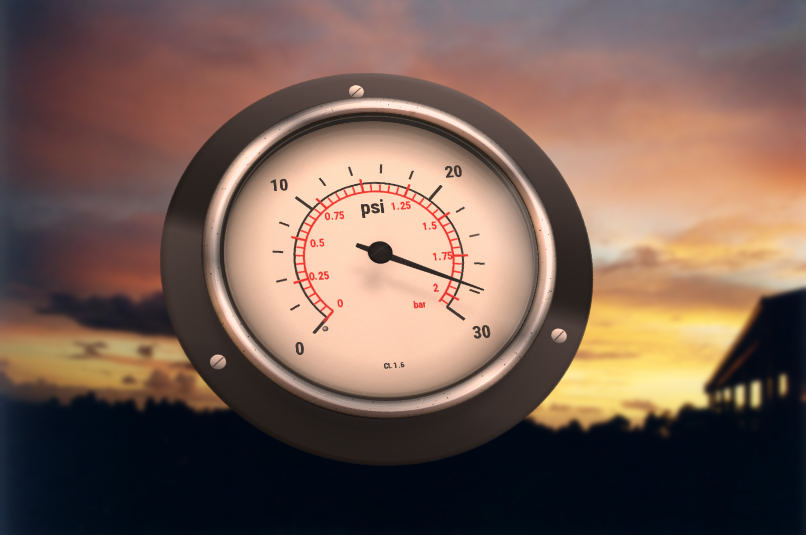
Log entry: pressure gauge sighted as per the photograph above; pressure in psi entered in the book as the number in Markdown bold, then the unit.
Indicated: **28** psi
